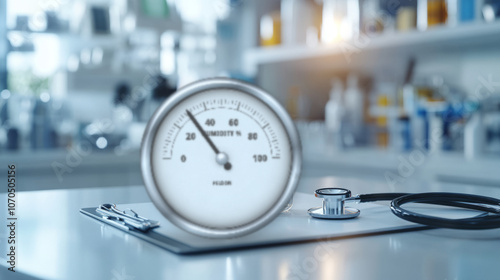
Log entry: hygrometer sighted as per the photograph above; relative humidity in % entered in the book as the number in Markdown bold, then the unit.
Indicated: **30** %
